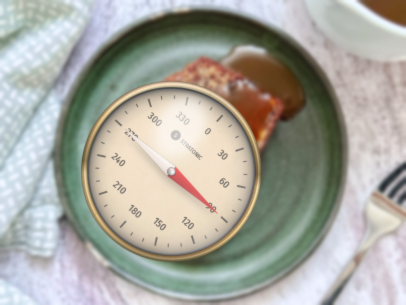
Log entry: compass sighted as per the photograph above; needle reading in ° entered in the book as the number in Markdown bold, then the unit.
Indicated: **90** °
